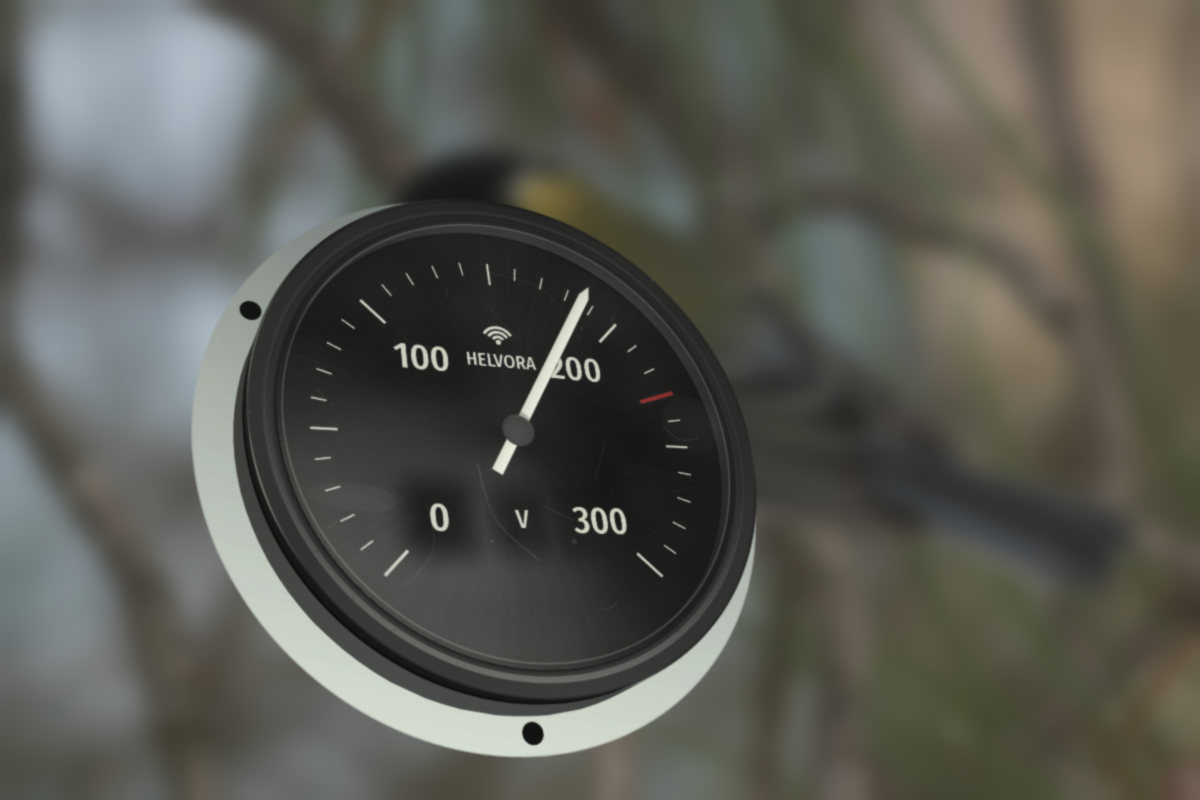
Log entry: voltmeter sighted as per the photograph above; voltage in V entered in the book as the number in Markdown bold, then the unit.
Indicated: **185** V
